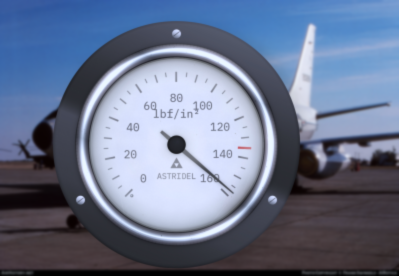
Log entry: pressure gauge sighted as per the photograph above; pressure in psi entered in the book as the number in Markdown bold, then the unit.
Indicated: **157.5** psi
